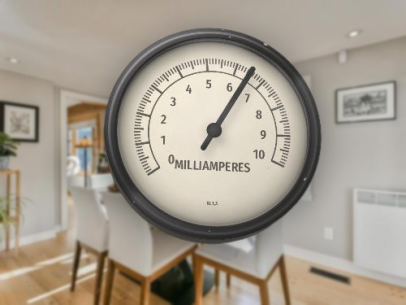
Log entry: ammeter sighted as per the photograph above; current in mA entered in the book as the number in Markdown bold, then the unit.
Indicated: **6.5** mA
